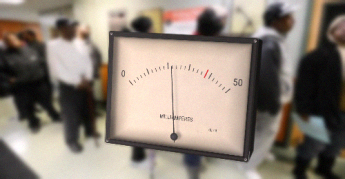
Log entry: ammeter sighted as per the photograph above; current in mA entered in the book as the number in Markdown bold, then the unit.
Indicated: **22** mA
